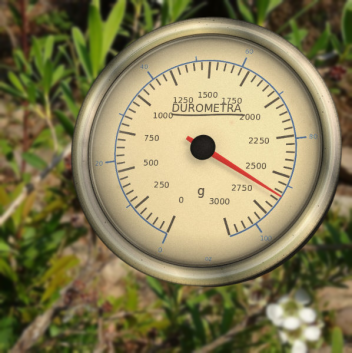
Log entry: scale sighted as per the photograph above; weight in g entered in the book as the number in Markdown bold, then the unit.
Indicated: **2625** g
